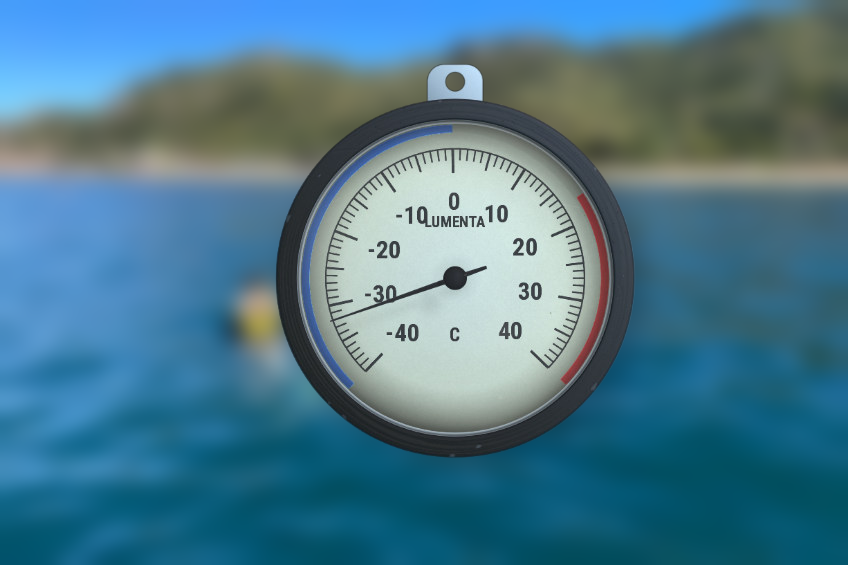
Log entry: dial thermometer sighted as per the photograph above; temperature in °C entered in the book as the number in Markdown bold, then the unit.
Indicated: **-32** °C
